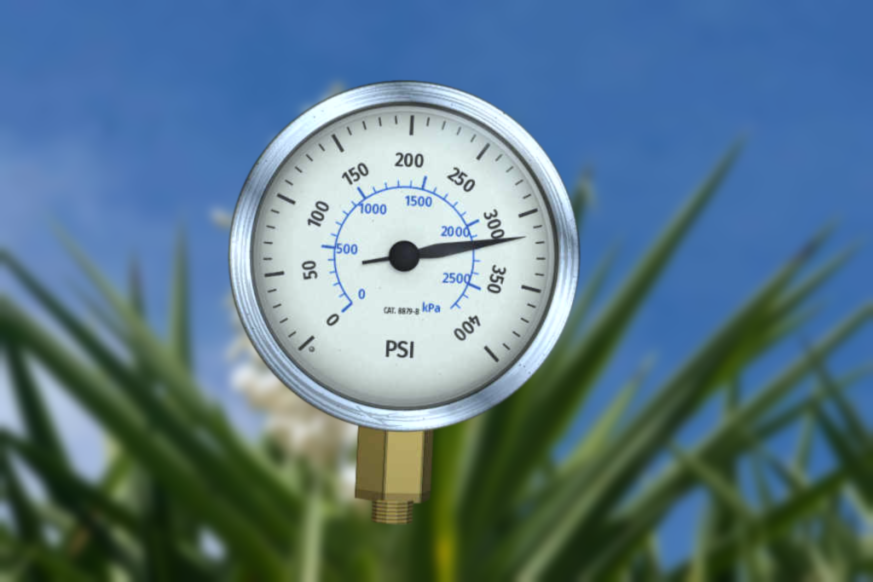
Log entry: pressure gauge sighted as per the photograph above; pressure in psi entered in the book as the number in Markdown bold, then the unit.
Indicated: **315** psi
